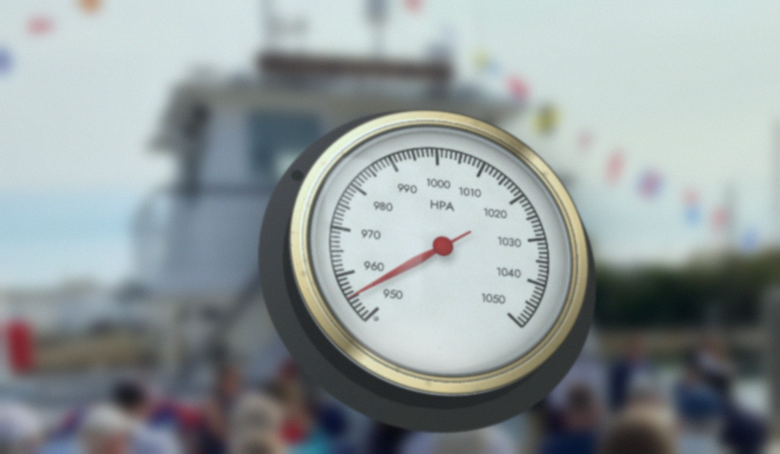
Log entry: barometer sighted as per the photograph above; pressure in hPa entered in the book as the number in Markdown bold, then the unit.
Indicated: **955** hPa
